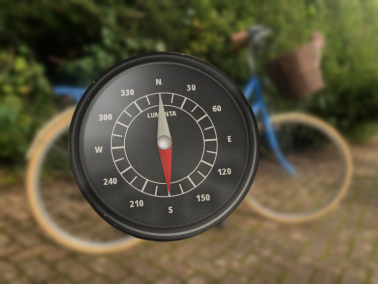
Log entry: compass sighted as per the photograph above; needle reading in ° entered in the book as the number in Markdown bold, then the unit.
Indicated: **180** °
